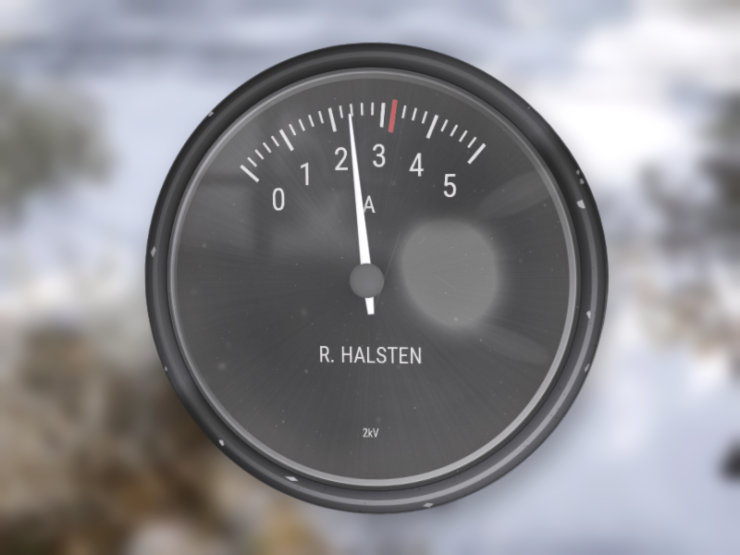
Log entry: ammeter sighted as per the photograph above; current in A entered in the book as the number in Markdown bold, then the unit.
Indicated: **2.4** A
